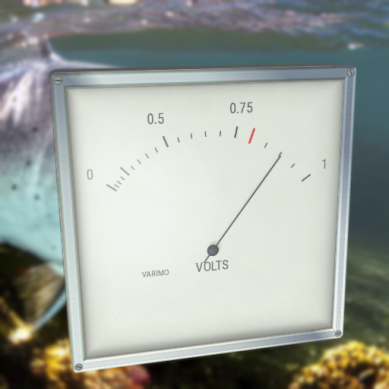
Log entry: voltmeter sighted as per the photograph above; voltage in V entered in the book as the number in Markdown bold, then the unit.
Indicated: **0.9** V
